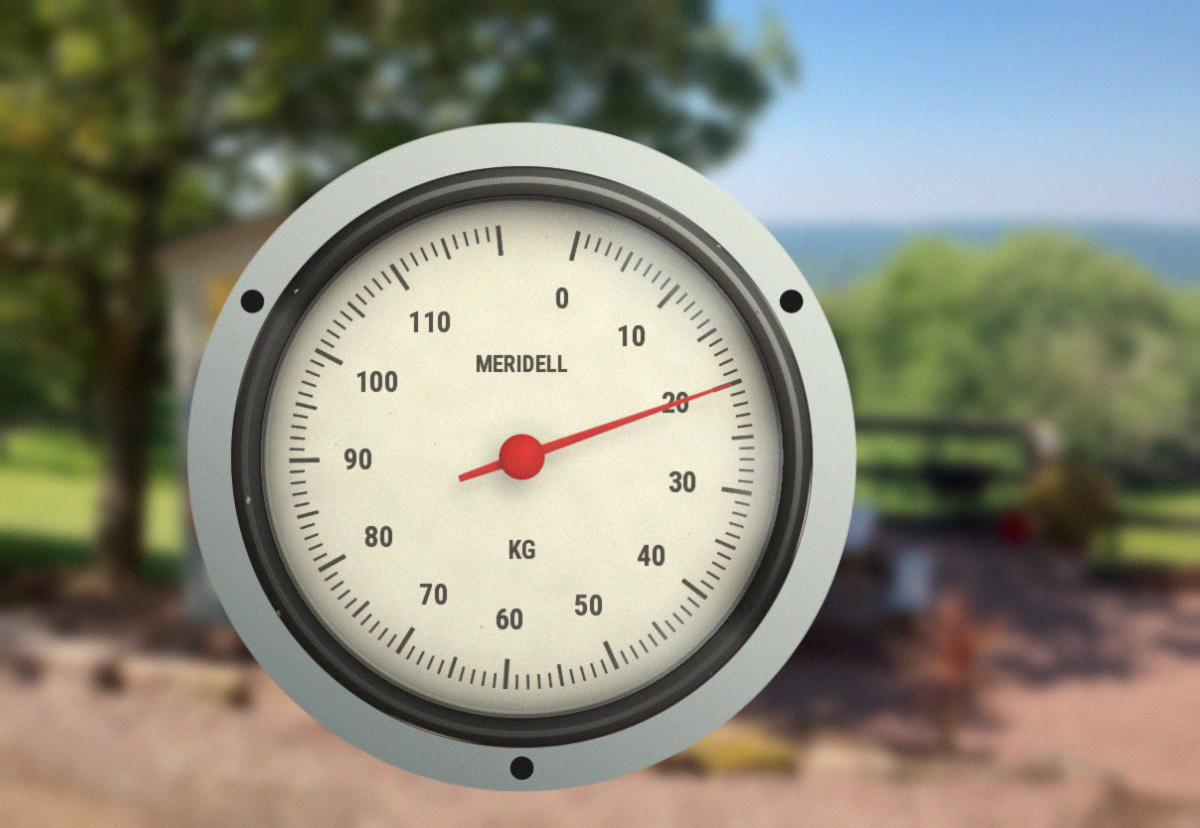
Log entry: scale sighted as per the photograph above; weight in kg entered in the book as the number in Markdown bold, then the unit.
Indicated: **20** kg
